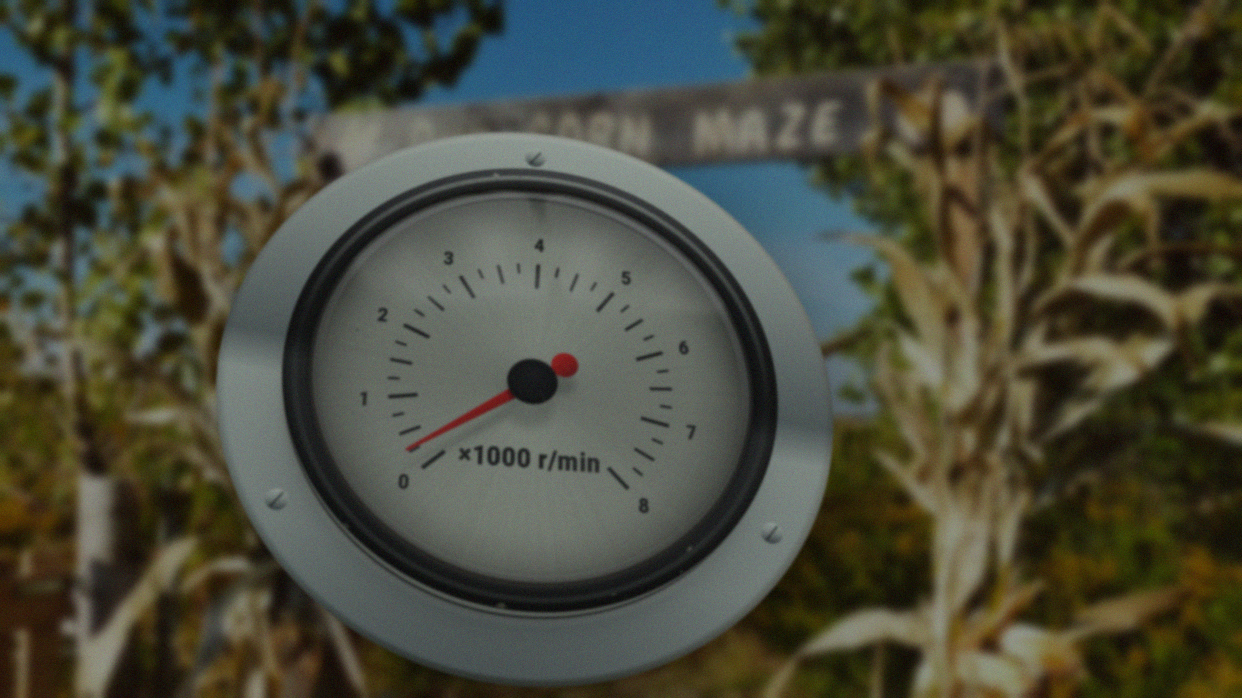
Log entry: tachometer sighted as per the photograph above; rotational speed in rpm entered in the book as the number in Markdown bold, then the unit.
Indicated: **250** rpm
